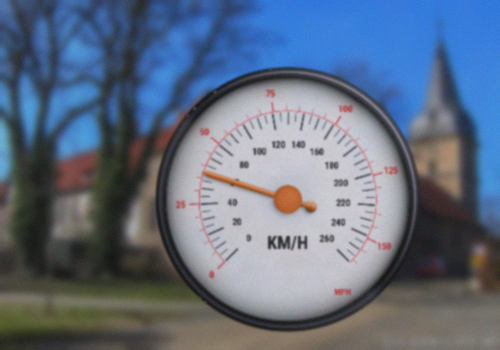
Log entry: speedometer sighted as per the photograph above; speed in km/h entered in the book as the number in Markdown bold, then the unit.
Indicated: **60** km/h
